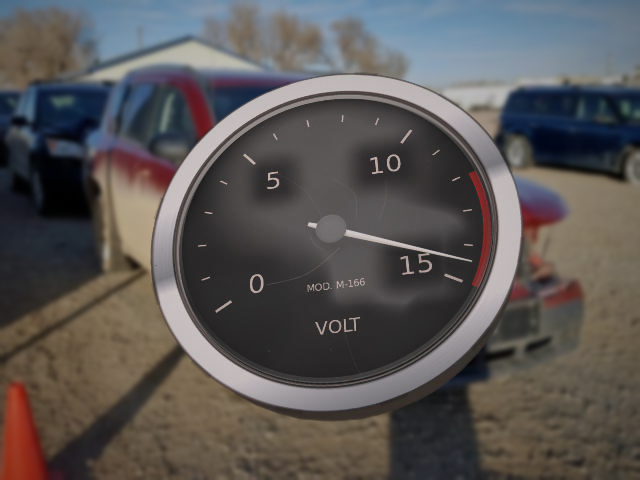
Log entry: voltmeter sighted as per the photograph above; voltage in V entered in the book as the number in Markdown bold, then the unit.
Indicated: **14.5** V
